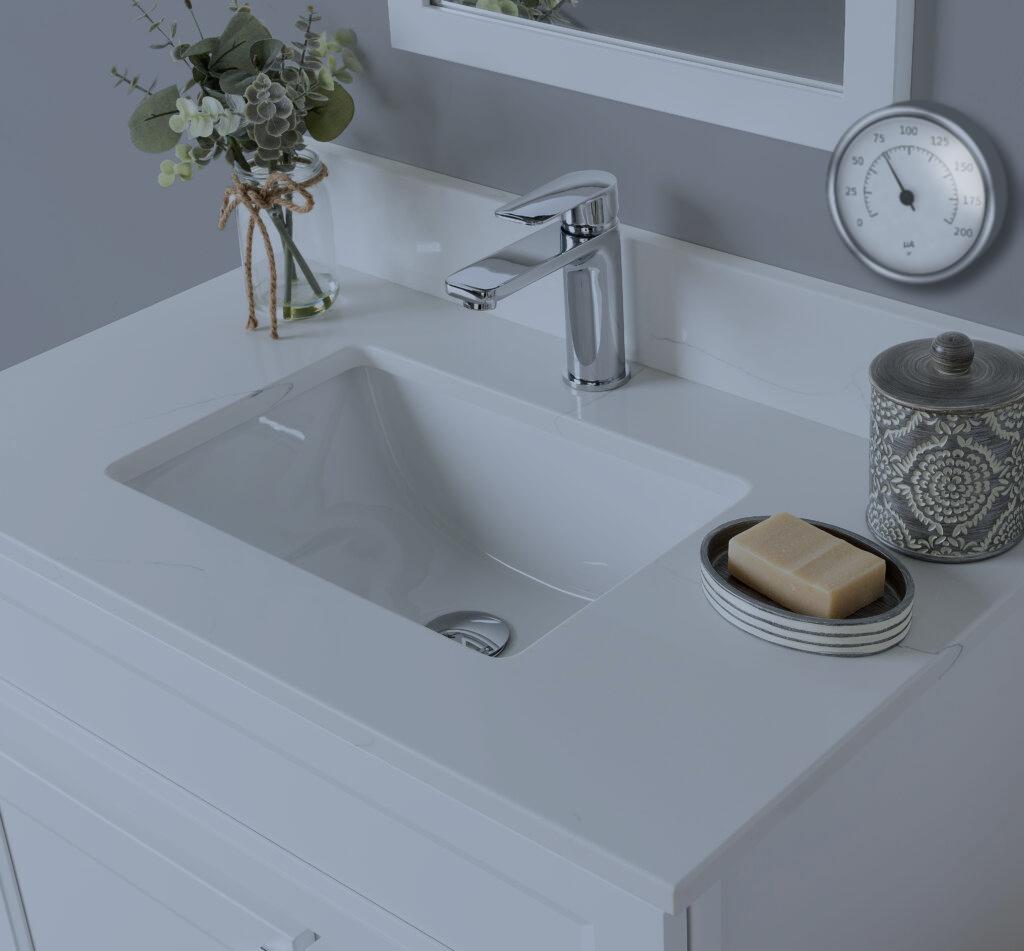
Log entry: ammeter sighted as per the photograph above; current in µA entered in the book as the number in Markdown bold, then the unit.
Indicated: **75** µA
